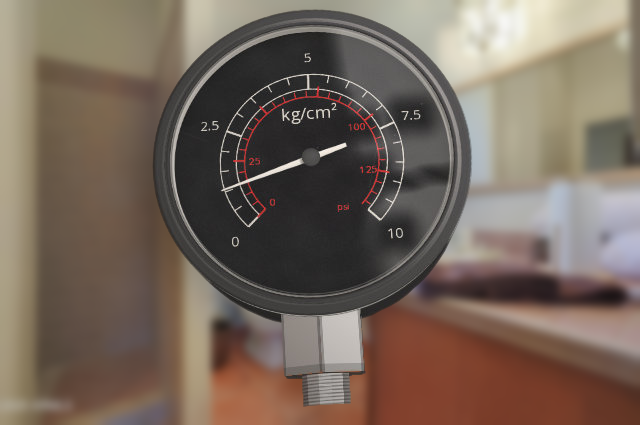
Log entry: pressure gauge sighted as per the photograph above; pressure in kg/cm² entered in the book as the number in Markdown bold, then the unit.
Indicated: **1** kg/cm²
